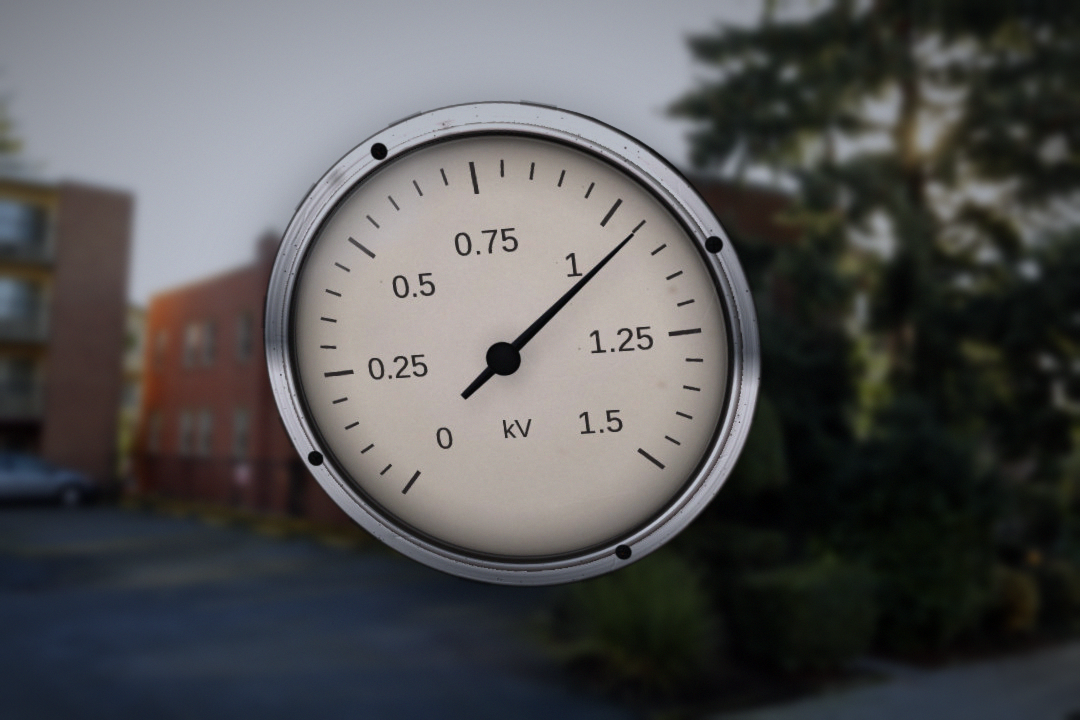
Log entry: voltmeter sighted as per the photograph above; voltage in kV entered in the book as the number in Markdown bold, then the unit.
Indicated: **1.05** kV
